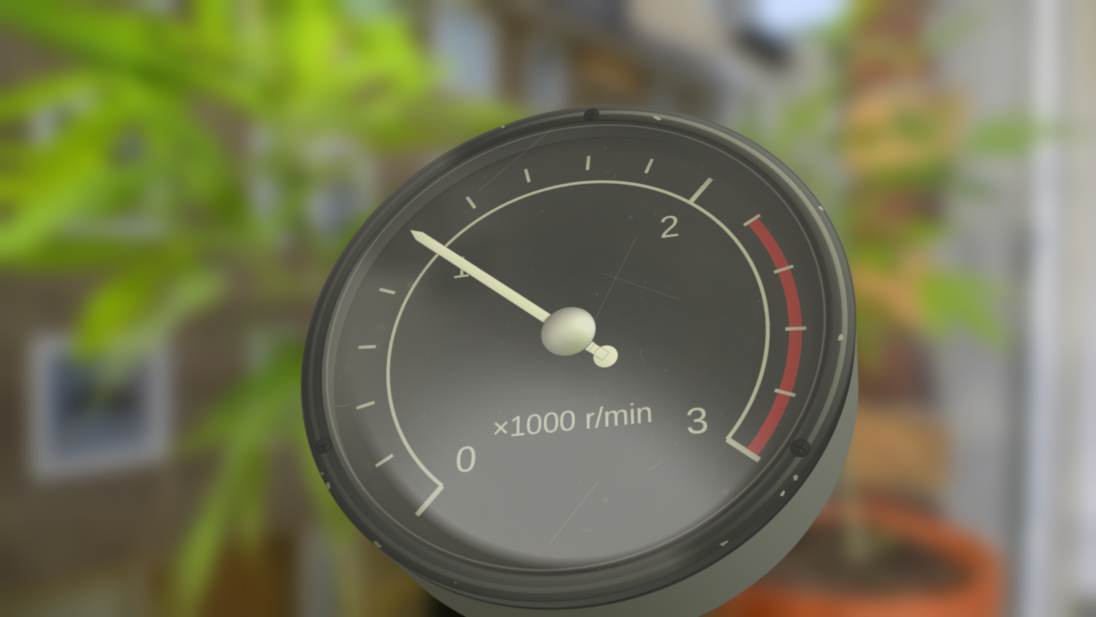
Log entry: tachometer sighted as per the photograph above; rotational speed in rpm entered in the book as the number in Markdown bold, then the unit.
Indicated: **1000** rpm
